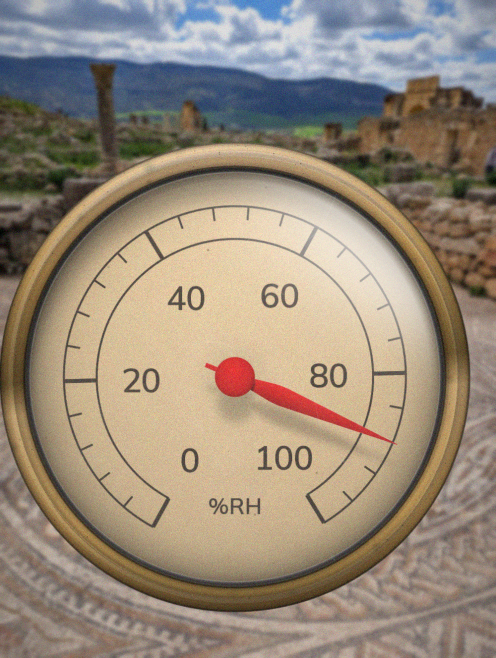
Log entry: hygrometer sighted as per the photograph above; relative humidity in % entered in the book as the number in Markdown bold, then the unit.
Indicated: **88** %
